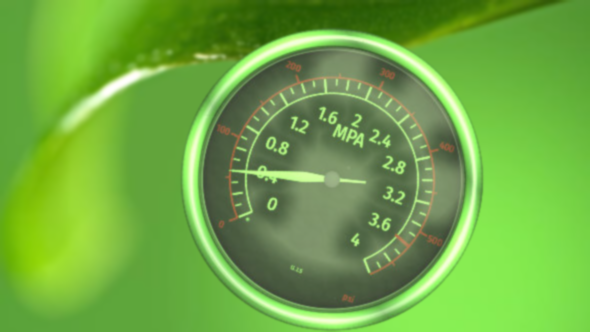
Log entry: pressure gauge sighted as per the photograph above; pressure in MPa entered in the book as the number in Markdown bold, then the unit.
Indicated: **0.4** MPa
